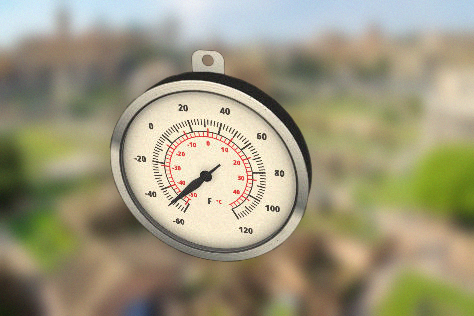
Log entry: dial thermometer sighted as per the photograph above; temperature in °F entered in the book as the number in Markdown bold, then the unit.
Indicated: **-50** °F
